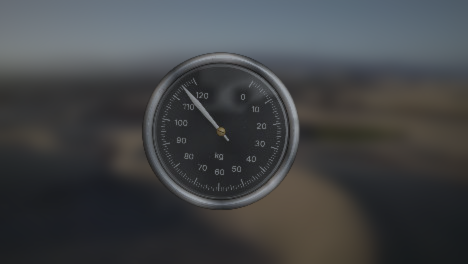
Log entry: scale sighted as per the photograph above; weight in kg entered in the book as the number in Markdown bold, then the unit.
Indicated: **115** kg
